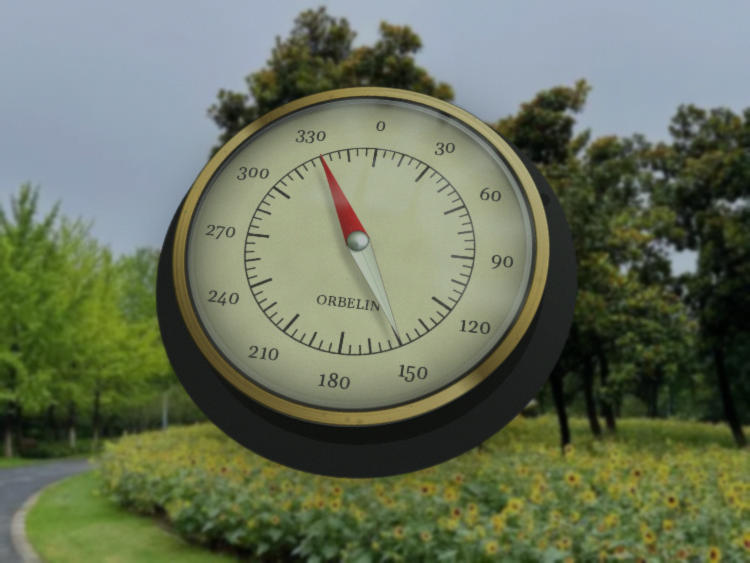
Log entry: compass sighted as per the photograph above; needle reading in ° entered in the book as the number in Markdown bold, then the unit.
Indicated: **330** °
